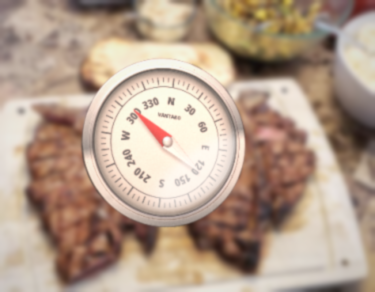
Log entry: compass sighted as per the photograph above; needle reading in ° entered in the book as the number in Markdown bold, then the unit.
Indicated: **305** °
